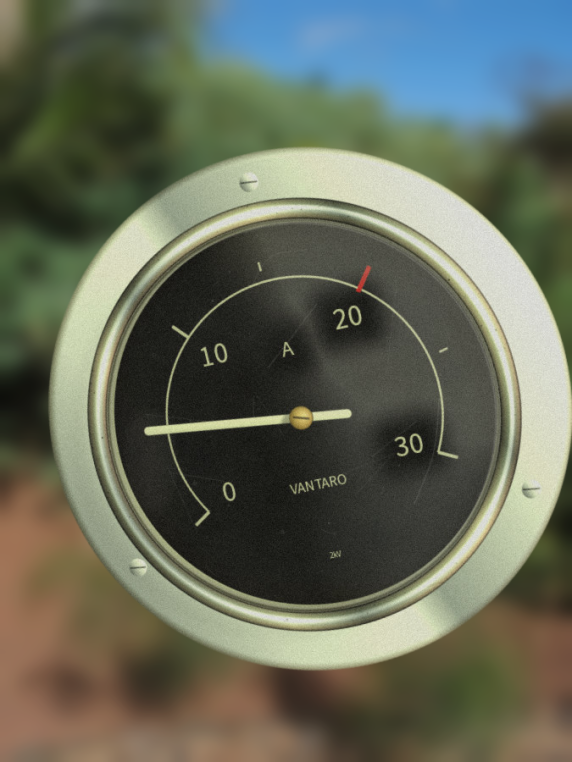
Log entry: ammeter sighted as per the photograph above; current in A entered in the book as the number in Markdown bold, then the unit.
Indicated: **5** A
